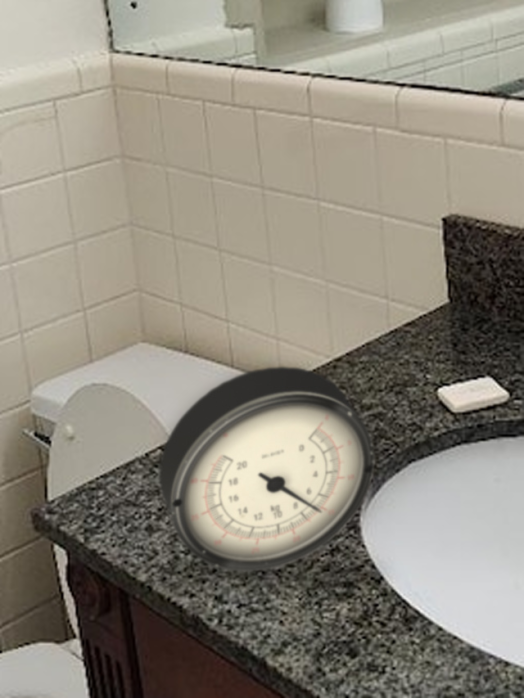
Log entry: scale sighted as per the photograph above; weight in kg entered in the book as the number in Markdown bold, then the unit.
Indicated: **7** kg
